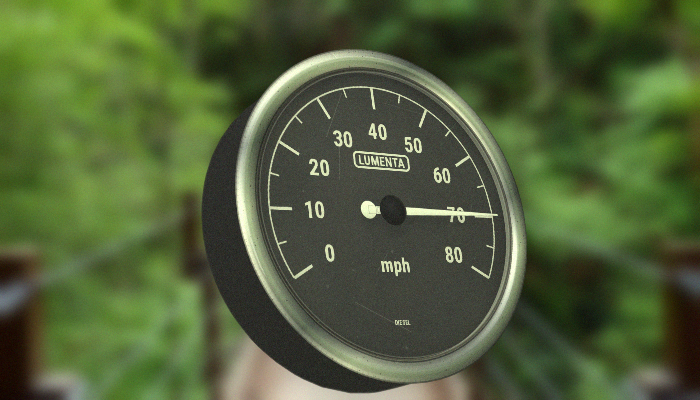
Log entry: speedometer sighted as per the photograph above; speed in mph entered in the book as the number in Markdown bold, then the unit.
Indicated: **70** mph
